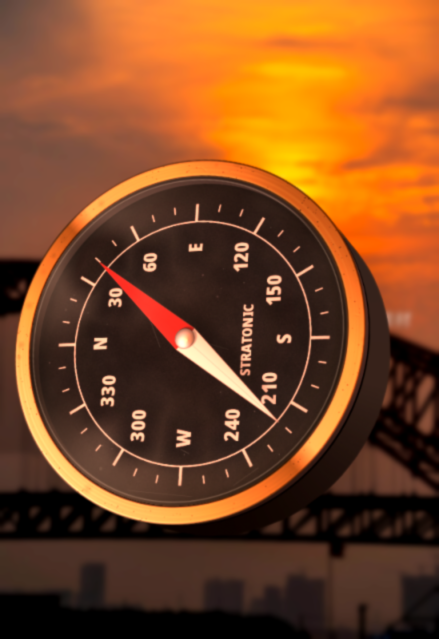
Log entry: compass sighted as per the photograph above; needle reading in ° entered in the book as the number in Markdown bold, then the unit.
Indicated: **40** °
